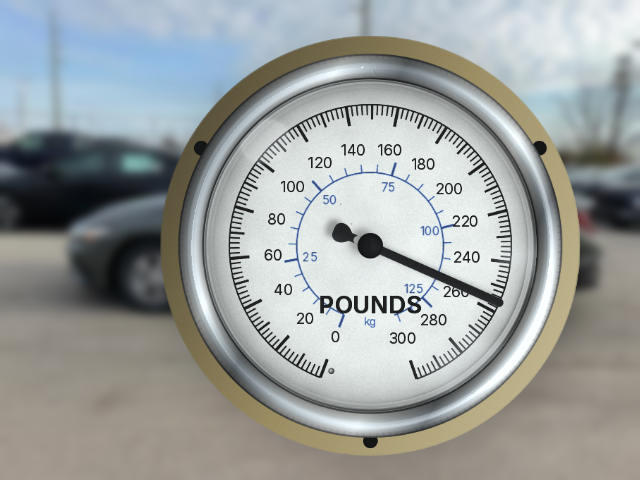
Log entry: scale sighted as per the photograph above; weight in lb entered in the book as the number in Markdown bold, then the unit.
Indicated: **256** lb
